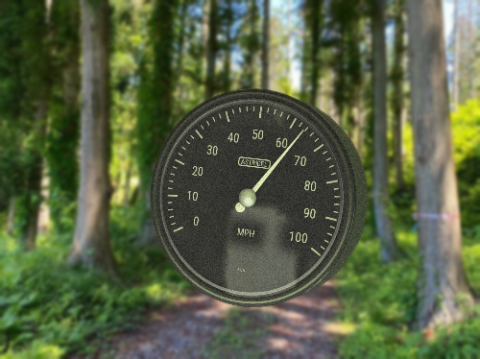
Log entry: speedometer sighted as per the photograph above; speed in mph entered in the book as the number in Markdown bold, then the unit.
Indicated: **64** mph
